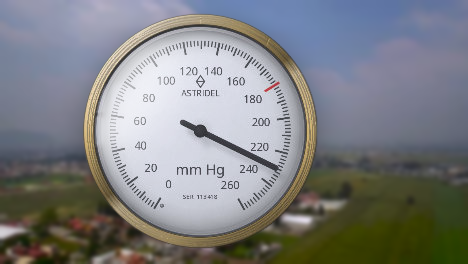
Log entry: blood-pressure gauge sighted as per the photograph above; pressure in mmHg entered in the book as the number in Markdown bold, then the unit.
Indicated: **230** mmHg
